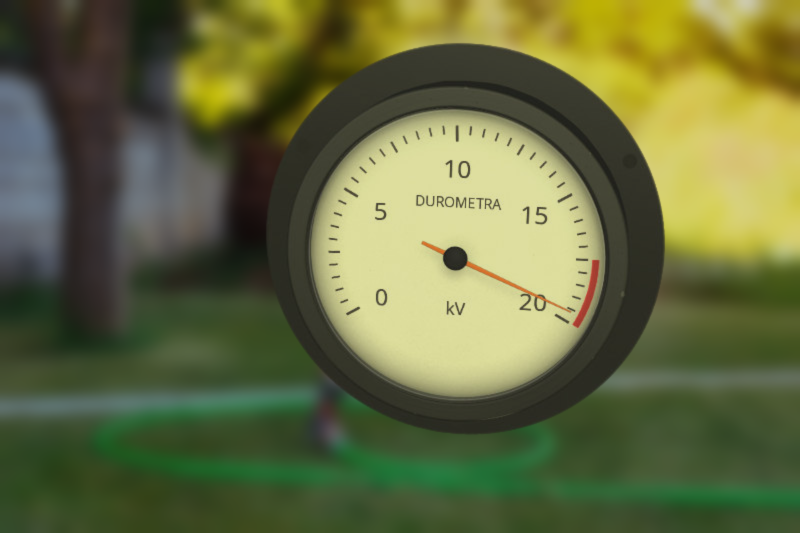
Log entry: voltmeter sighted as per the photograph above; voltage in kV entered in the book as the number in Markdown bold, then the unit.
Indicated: **19.5** kV
